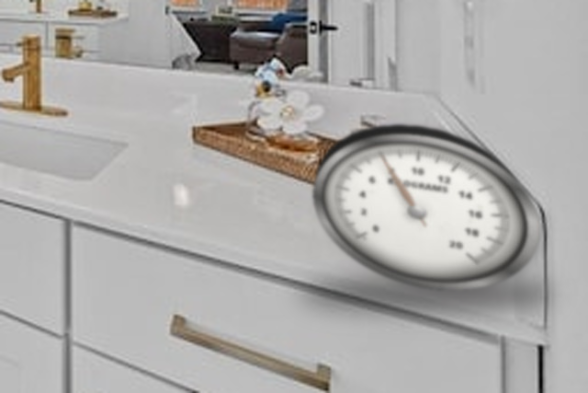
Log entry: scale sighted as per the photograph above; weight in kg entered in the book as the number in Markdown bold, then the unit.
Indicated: **8** kg
